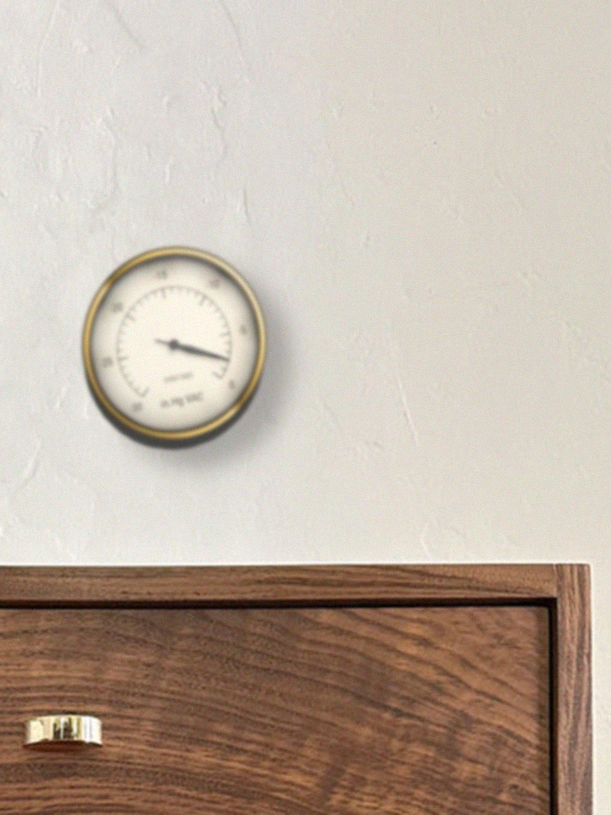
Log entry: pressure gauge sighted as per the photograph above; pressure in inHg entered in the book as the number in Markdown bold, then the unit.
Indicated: **-2** inHg
